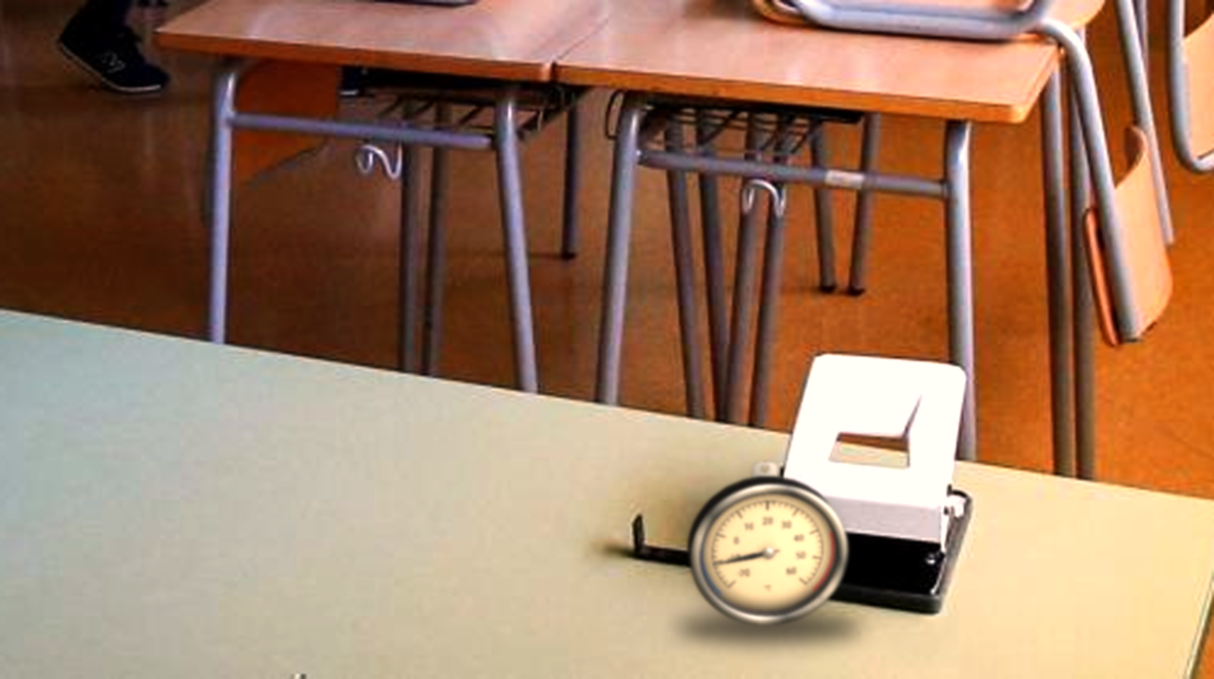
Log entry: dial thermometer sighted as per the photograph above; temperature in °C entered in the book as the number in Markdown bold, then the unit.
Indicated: **-10** °C
